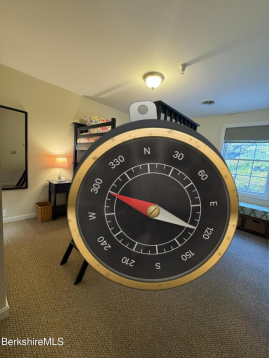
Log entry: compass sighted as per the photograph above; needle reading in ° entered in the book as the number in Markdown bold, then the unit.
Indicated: **300** °
